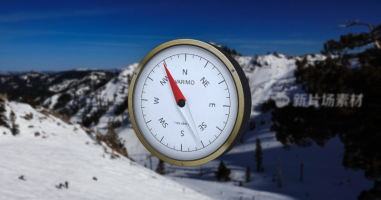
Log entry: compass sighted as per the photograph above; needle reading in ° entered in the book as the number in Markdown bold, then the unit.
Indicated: **330** °
